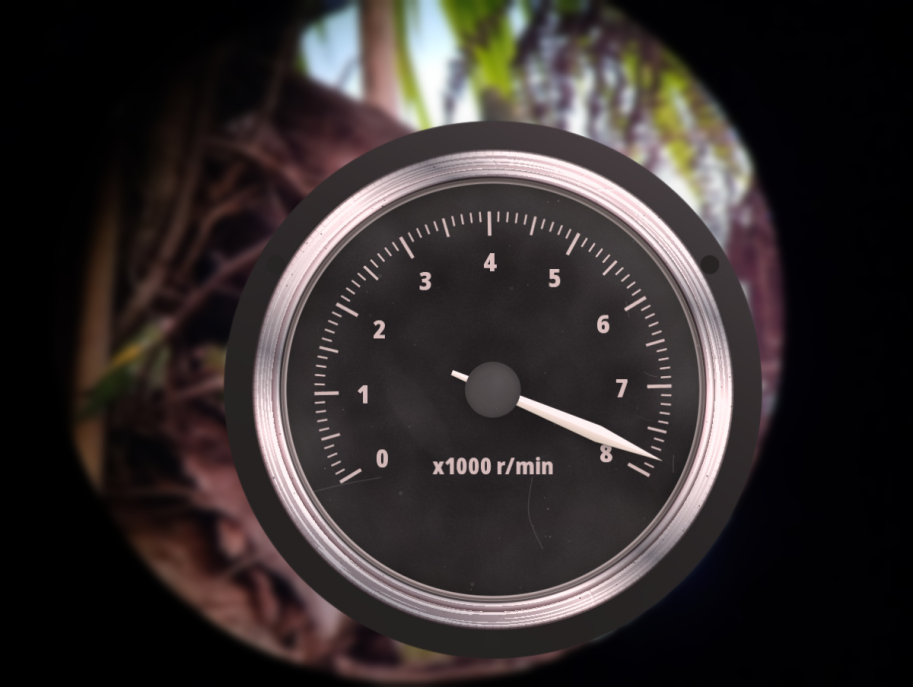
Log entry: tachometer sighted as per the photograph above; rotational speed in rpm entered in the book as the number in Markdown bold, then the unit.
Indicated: **7800** rpm
